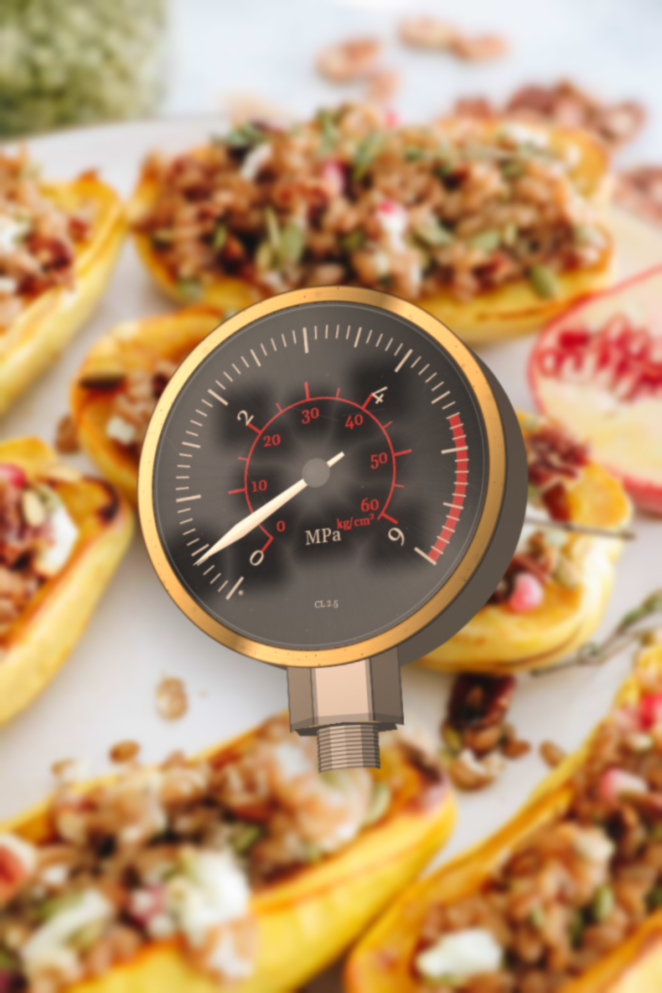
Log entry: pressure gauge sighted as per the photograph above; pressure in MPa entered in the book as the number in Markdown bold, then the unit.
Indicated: **0.4** MPa
